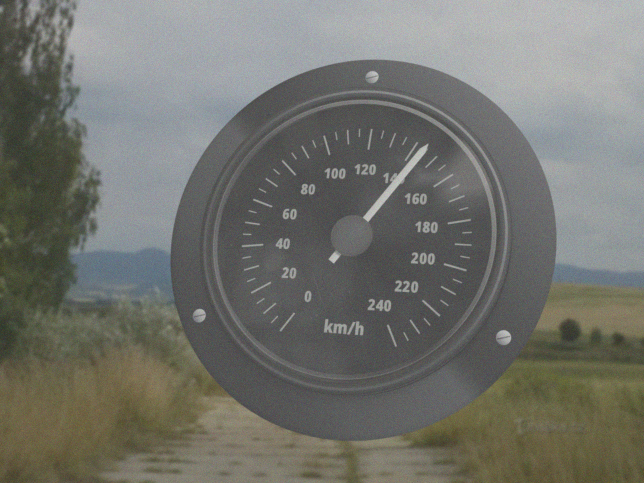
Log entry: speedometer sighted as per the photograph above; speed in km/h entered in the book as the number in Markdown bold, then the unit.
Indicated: **145** km/h
